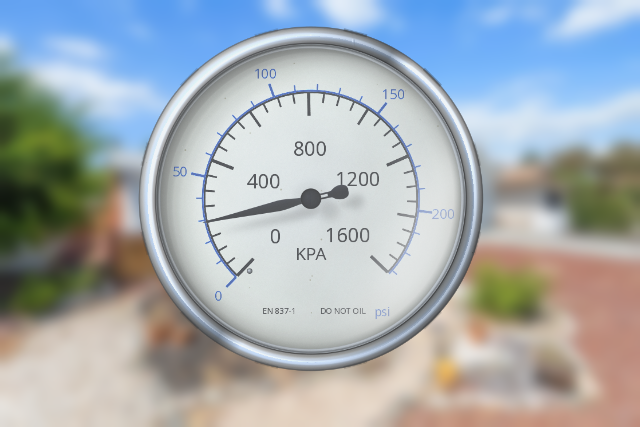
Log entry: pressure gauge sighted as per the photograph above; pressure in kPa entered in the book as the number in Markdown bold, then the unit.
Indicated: **200** kPa
